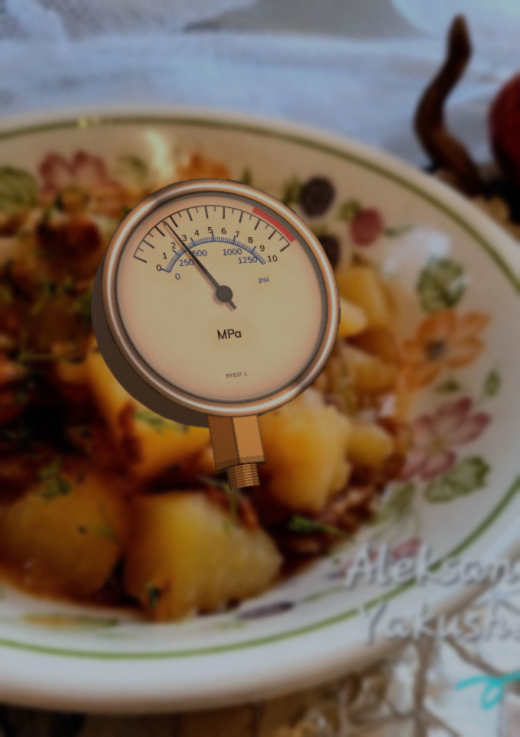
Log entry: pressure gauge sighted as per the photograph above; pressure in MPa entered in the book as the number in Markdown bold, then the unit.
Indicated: **2.5** MPa
